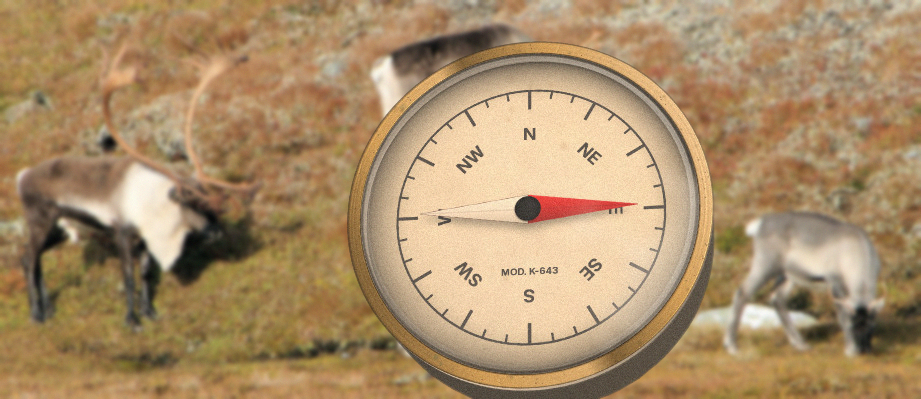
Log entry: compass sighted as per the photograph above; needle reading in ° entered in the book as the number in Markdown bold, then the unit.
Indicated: **90** °
